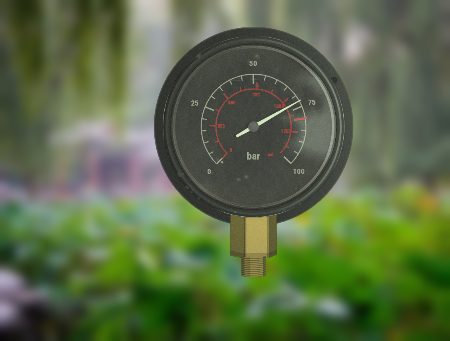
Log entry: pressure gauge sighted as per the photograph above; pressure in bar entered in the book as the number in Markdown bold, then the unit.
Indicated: **72.5** bar
